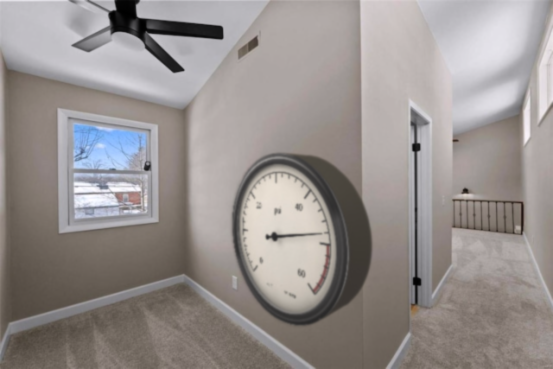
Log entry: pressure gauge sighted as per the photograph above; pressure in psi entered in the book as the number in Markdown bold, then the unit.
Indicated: **48** psi
